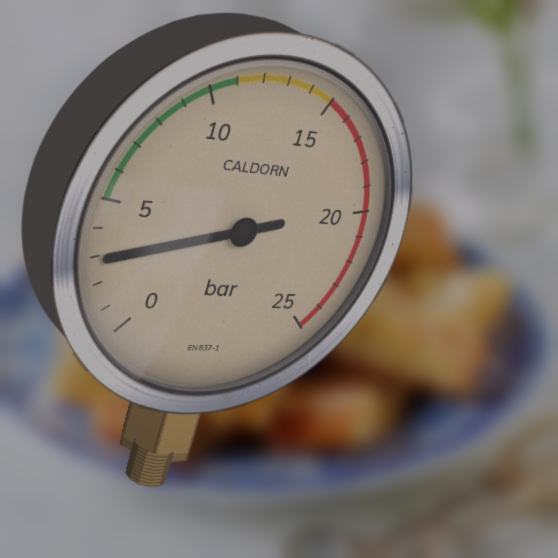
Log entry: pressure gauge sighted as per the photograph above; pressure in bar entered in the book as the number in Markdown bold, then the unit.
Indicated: **3** bar
